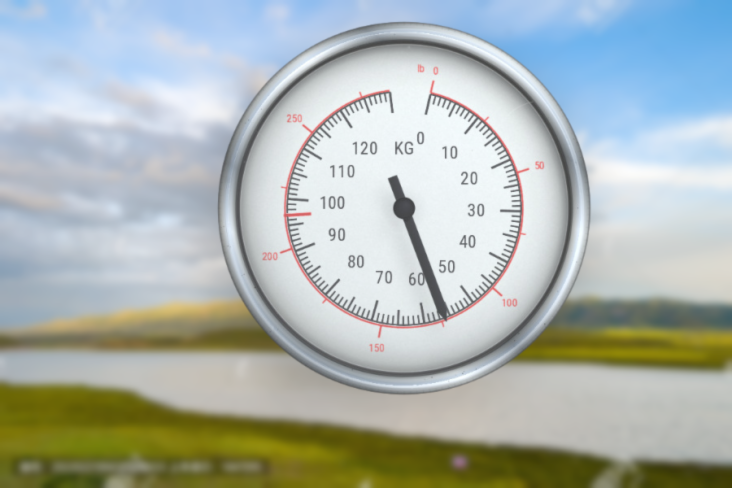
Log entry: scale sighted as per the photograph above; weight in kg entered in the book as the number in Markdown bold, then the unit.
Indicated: **56** kg
